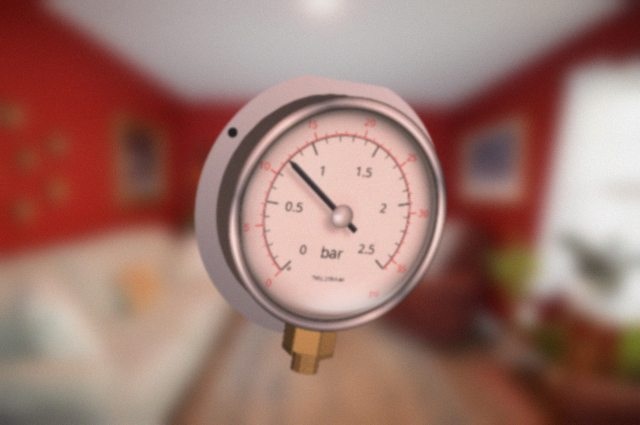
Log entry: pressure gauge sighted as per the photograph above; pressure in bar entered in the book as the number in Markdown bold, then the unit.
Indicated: **0.8** bar
